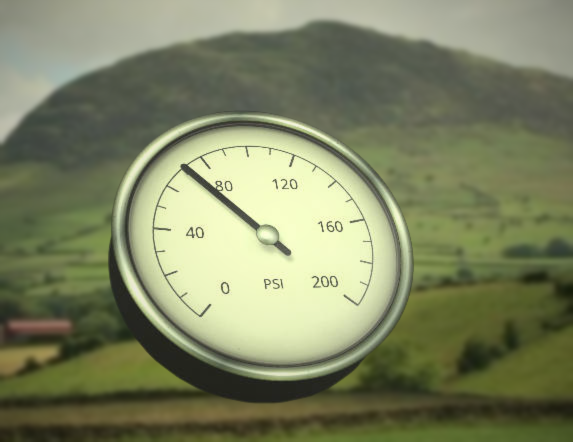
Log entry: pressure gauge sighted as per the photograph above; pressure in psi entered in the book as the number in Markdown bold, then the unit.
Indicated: **70** psi
